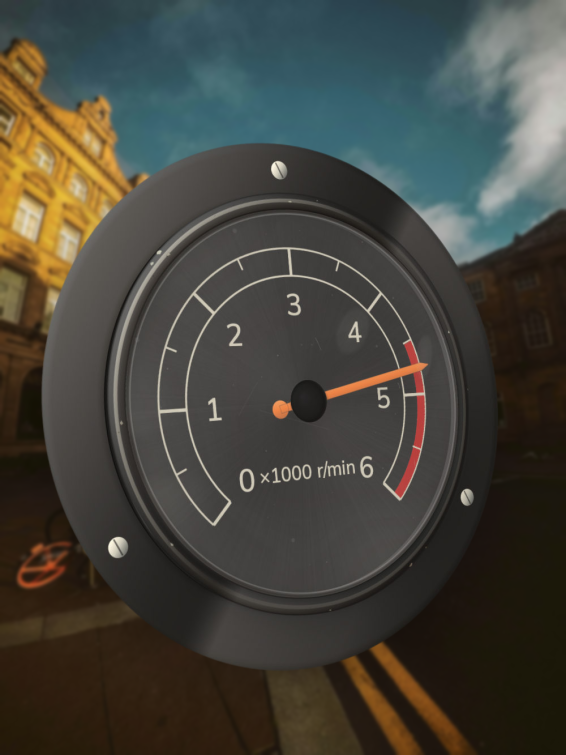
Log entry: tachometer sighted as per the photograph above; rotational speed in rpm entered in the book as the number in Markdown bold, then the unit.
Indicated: **4750** rpm
